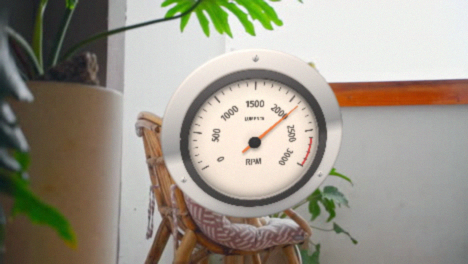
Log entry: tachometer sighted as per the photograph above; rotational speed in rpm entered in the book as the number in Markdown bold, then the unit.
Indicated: **2100** rpm
